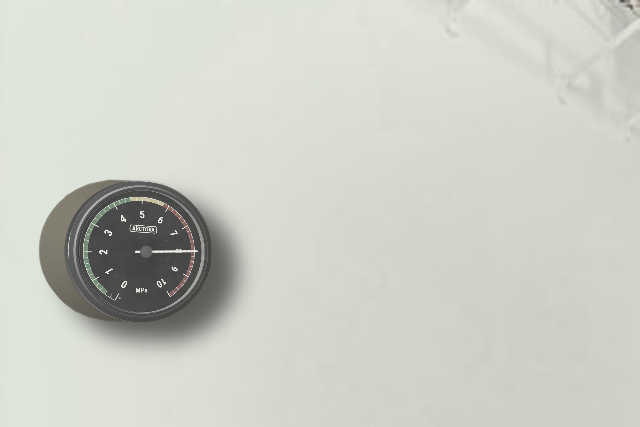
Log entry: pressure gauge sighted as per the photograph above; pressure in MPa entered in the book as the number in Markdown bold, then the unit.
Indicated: **8** MPa
